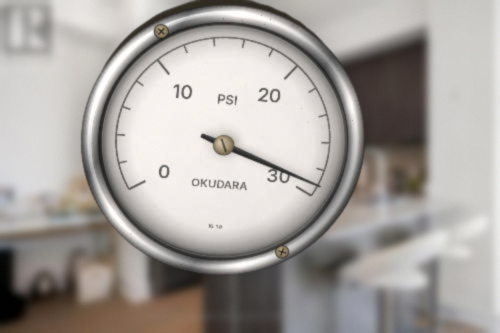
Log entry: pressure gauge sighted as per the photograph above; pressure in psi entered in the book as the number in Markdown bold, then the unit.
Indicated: **29** psi
